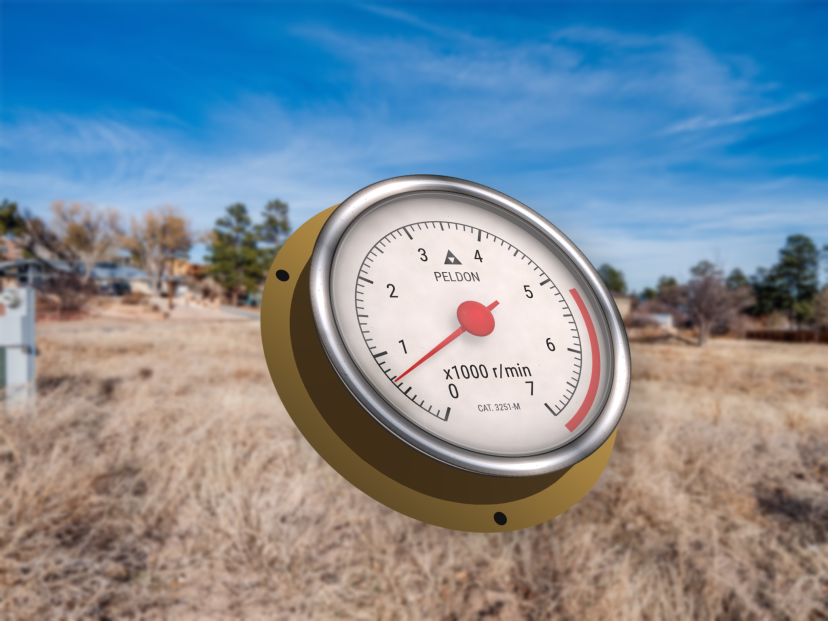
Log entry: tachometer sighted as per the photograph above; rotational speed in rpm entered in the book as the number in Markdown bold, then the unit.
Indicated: **650** rpm
